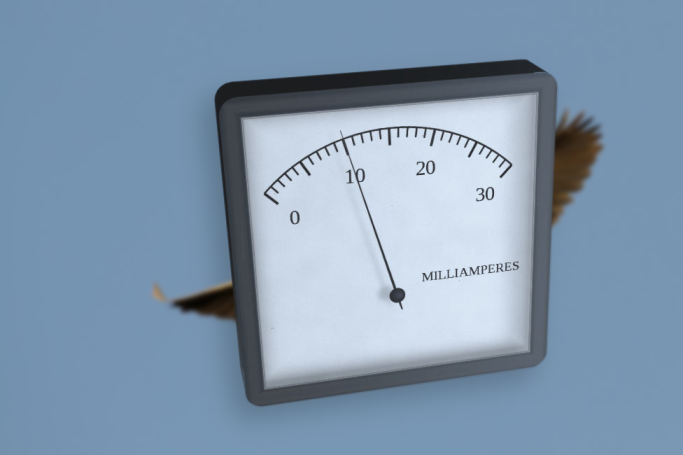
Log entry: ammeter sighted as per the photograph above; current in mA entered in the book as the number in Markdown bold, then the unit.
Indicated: **10** mA
